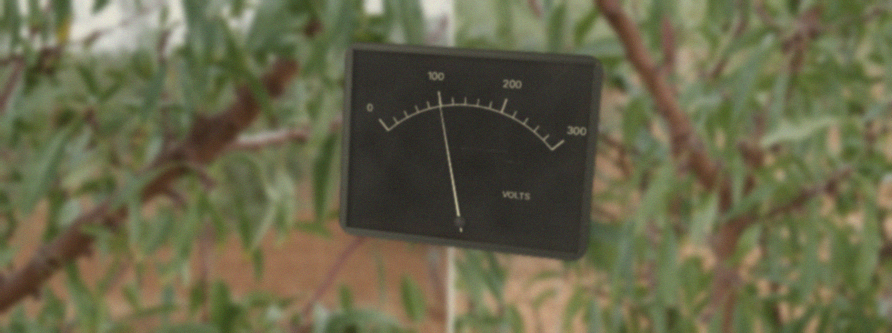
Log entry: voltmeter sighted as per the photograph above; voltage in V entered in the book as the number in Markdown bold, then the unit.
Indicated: **100** V
